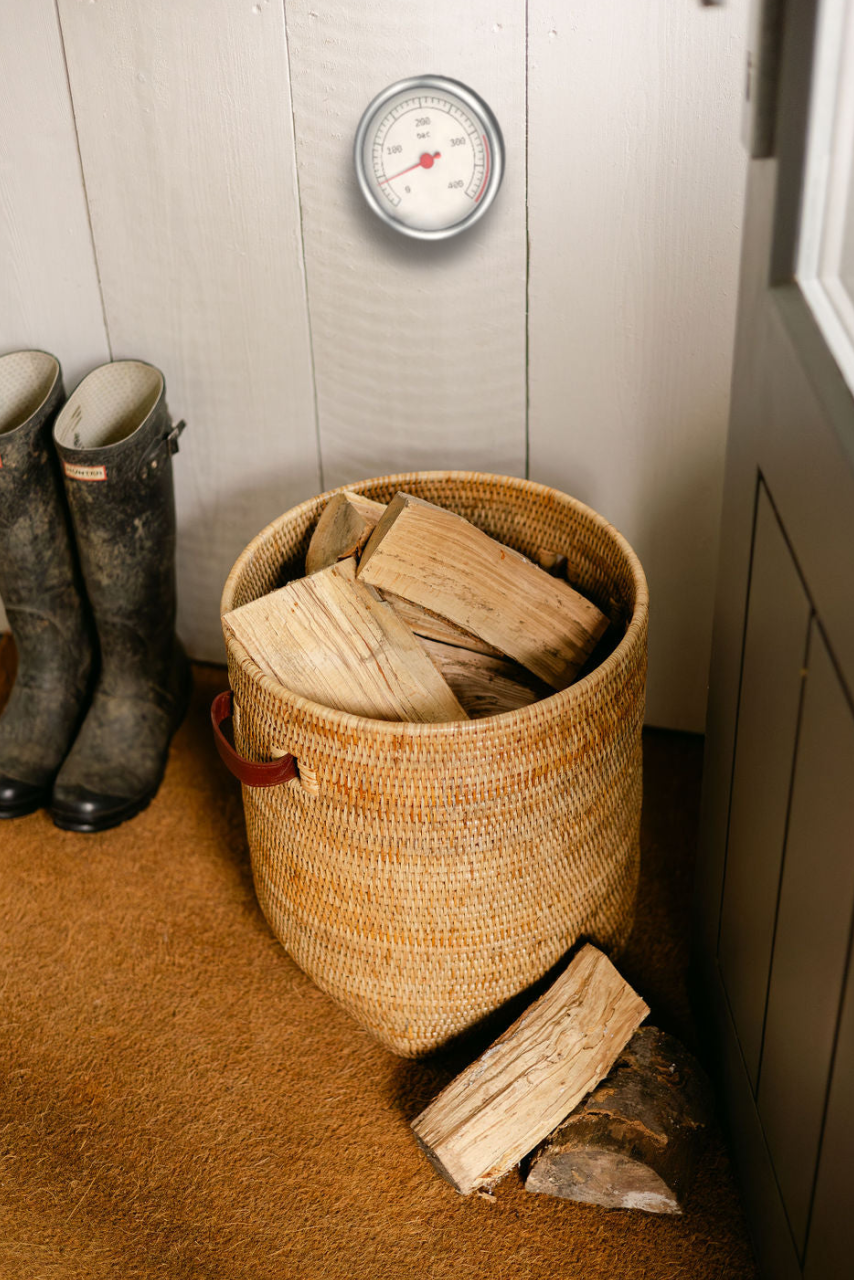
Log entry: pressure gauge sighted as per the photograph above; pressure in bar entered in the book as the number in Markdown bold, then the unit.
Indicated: **40** bar
